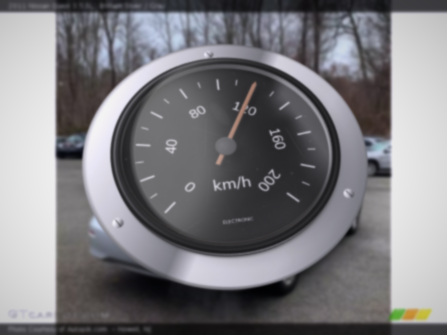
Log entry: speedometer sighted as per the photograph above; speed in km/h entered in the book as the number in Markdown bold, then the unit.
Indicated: **120** km/h
